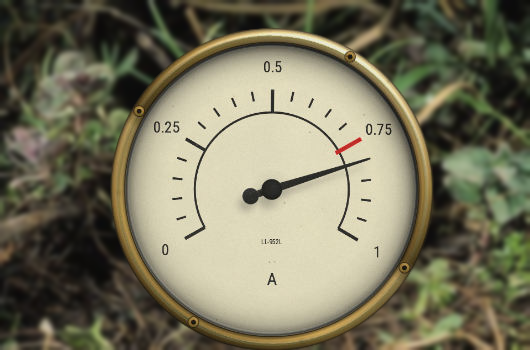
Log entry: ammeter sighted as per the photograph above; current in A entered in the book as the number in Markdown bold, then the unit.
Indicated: **0.8** A
